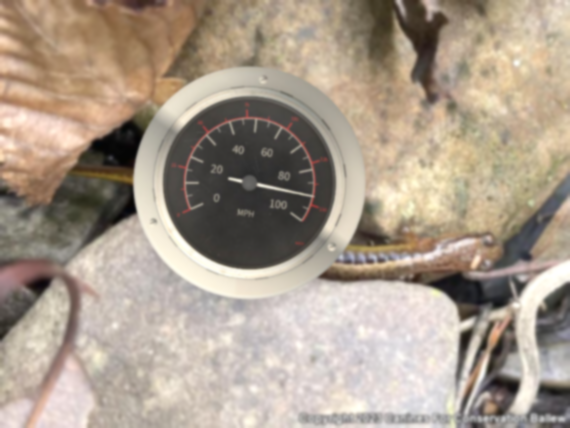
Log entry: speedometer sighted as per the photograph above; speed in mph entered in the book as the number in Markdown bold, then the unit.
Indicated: **90** mph
